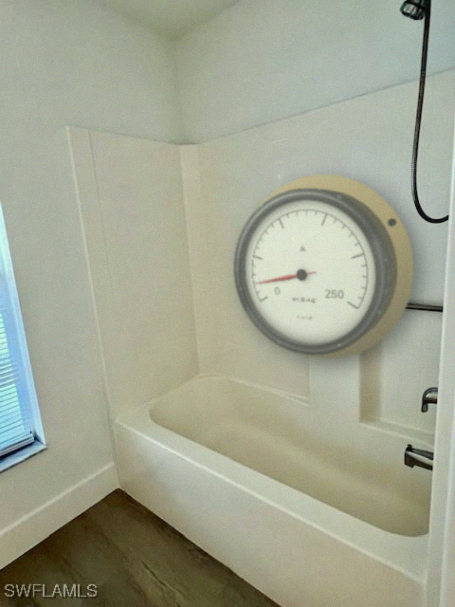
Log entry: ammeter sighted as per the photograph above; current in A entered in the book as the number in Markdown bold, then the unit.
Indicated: **20** A
